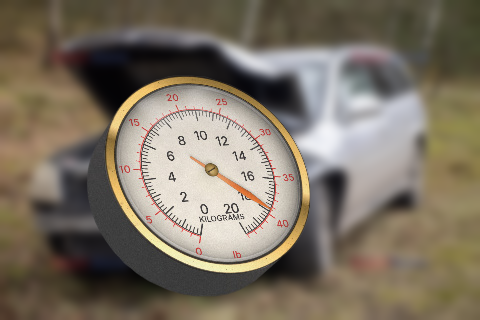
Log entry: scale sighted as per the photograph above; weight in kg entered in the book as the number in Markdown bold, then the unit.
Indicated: **18** kg
